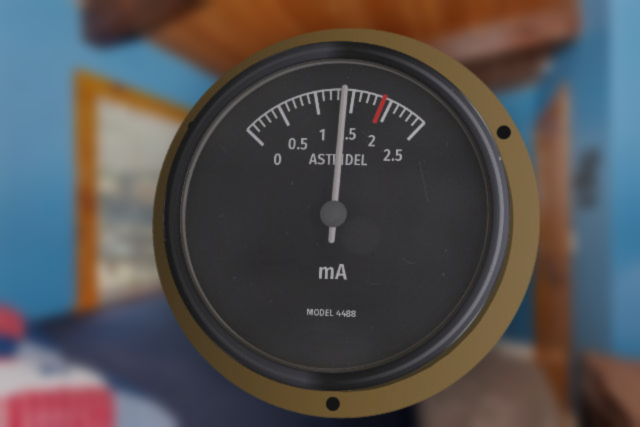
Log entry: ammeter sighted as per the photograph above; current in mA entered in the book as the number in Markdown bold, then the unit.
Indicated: **1.4** mA
